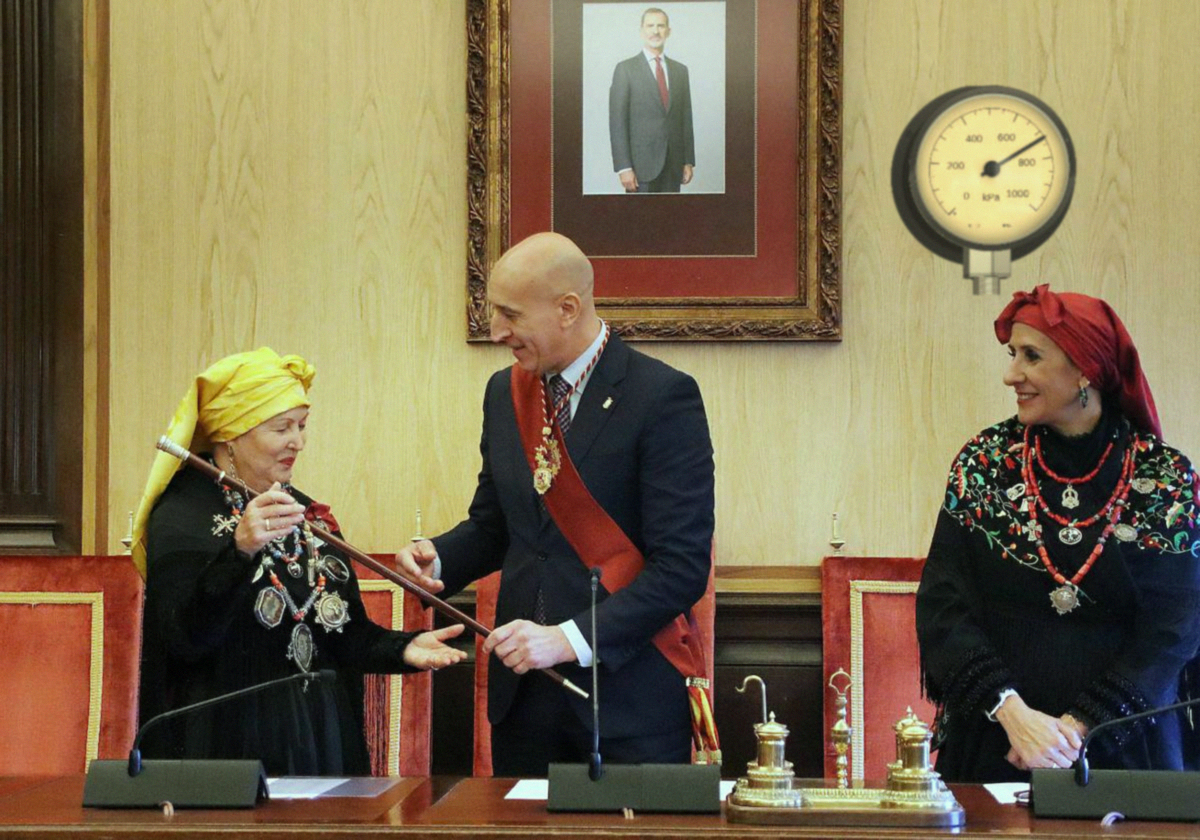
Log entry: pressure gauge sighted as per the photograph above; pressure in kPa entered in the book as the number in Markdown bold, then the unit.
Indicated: **725** kPa
